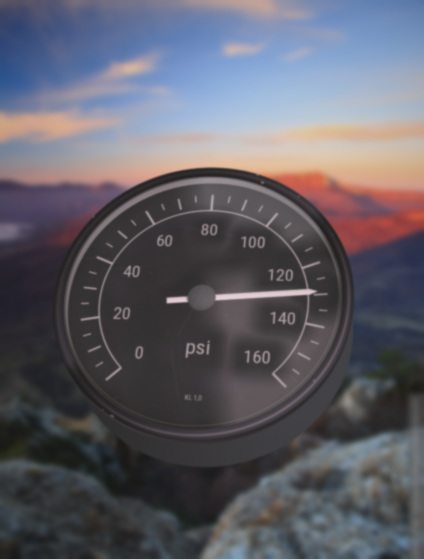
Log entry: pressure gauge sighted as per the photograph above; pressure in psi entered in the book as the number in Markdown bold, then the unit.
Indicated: **130** psi
